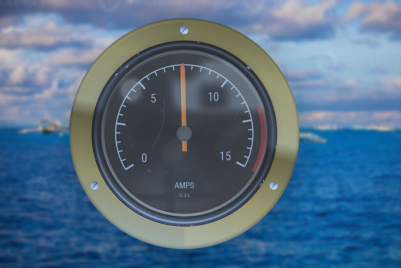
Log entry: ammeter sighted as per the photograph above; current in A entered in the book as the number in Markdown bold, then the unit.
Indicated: **7.5** A
